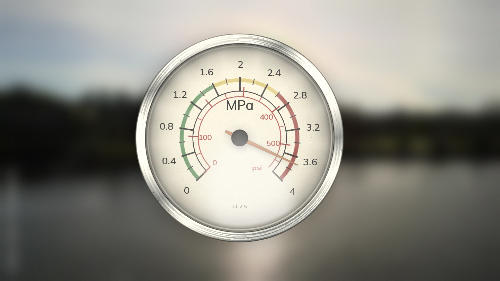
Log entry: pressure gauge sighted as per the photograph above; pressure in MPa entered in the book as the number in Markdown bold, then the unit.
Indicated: **3.7** MPa
